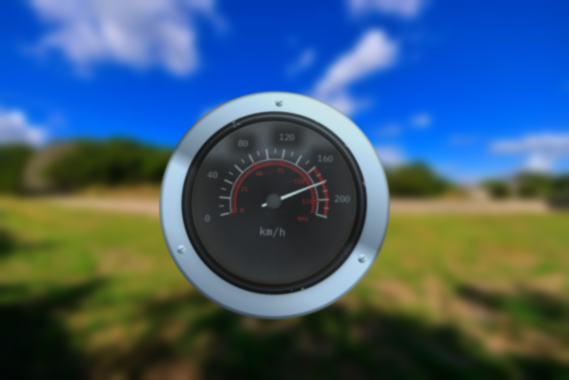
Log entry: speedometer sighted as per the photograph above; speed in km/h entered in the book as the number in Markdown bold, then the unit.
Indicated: **180** km/h
